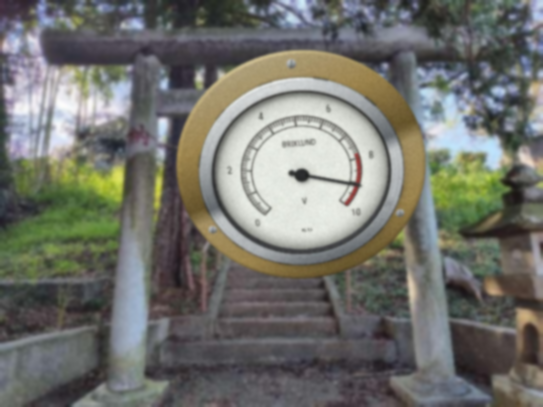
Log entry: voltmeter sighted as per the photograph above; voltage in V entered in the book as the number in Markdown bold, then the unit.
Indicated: **9** V
